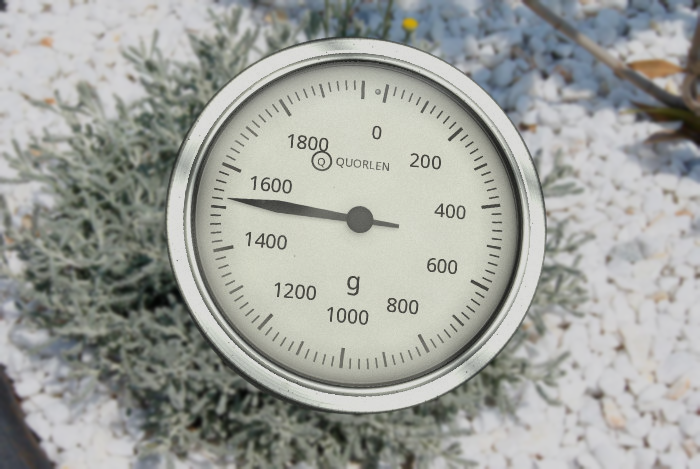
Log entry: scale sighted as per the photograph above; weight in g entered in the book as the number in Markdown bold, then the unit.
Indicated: **1520** g
